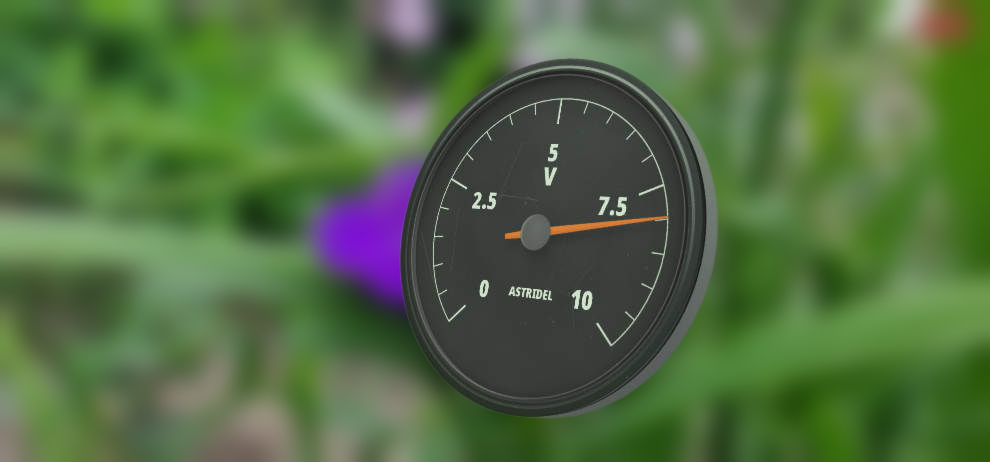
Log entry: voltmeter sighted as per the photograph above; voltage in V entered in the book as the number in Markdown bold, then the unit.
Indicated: **8** V
